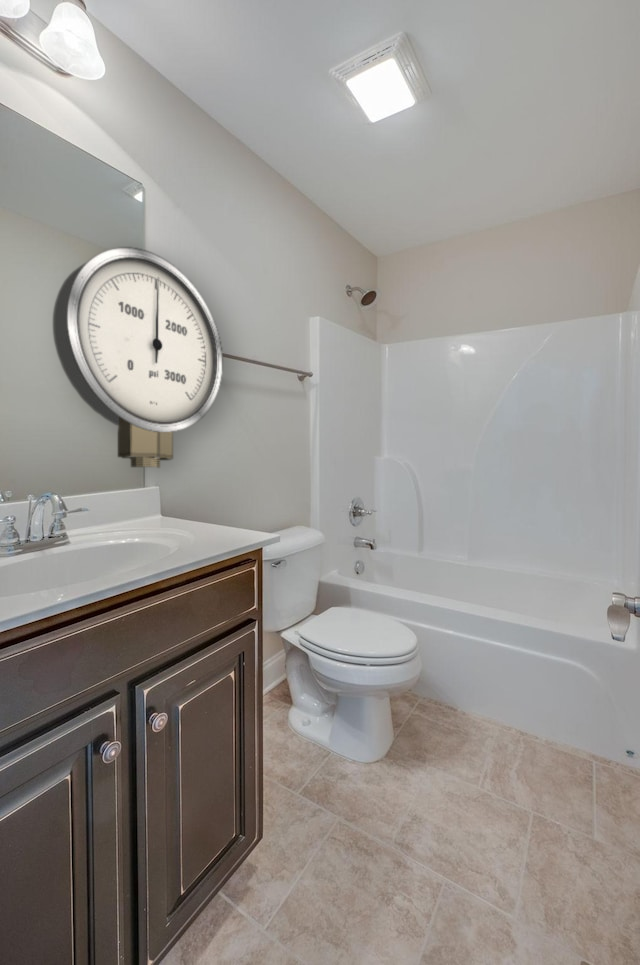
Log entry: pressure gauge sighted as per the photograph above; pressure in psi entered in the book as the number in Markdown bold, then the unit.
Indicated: **1500** psi
